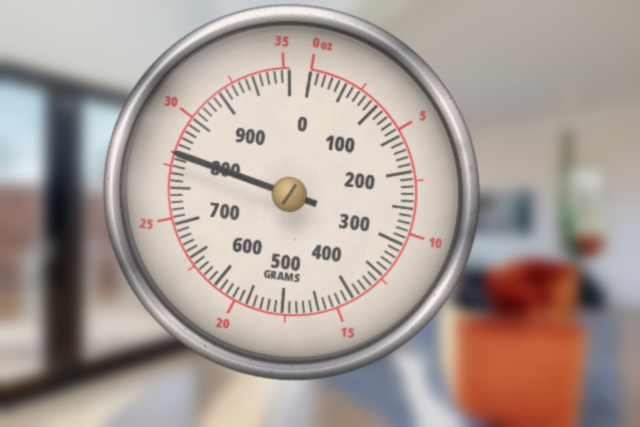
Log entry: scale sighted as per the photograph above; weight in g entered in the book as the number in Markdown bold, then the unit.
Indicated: **800** g
